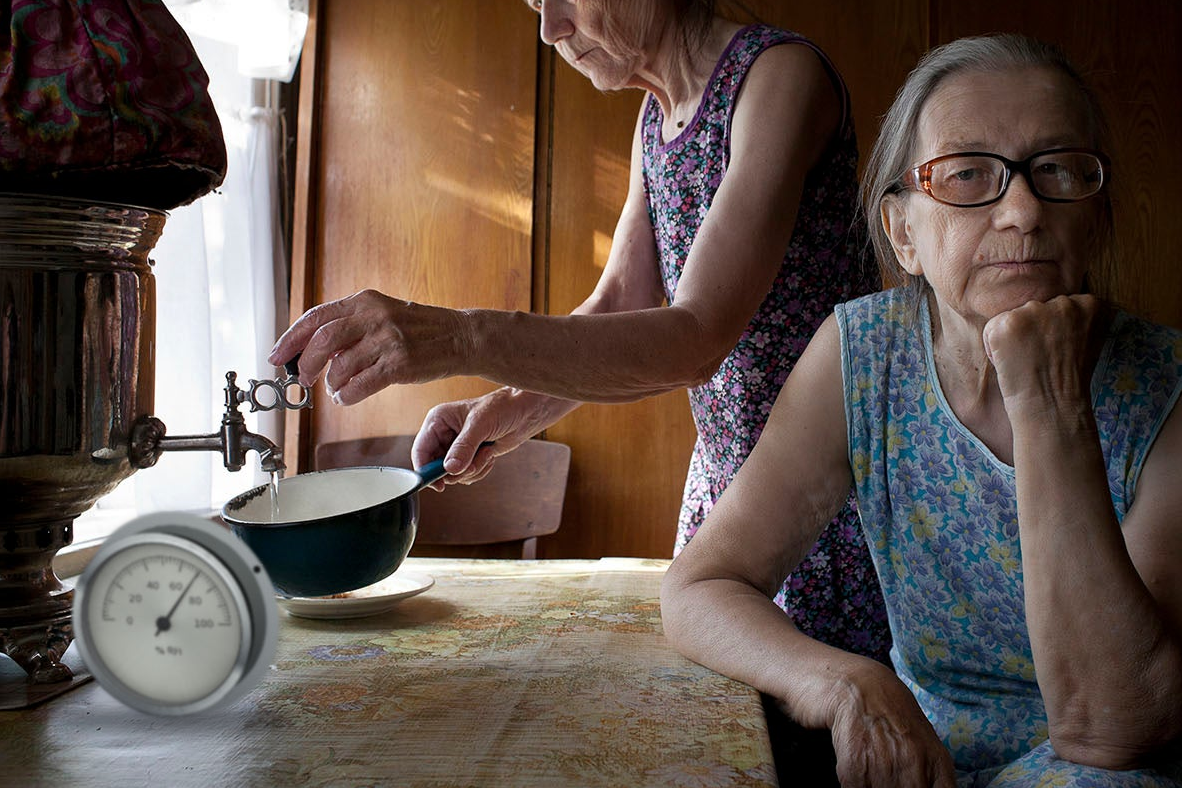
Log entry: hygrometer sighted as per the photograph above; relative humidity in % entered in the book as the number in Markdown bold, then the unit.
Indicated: **70** %
